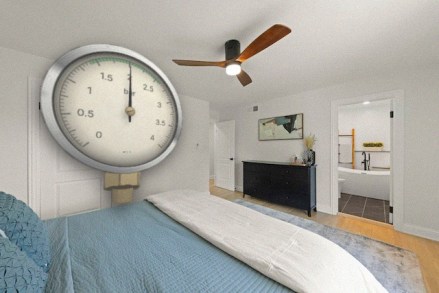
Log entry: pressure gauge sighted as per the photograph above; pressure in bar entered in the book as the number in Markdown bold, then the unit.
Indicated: **2** bar
